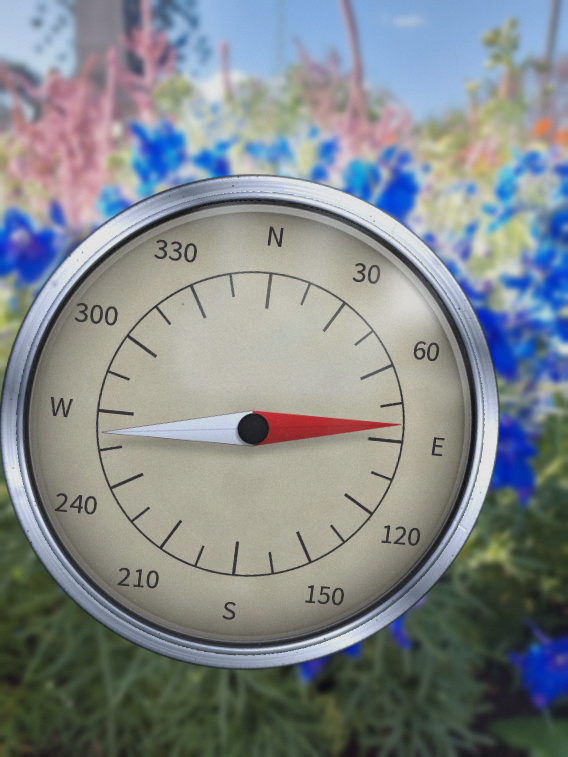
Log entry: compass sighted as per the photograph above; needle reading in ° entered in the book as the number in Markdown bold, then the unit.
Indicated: **82.5** °
